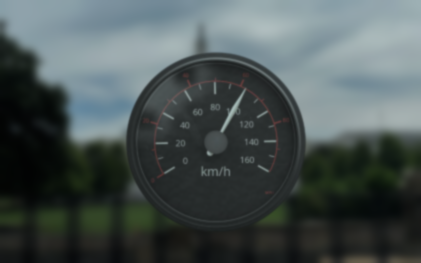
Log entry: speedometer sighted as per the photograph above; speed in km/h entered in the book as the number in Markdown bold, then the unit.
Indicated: **100** km/h
